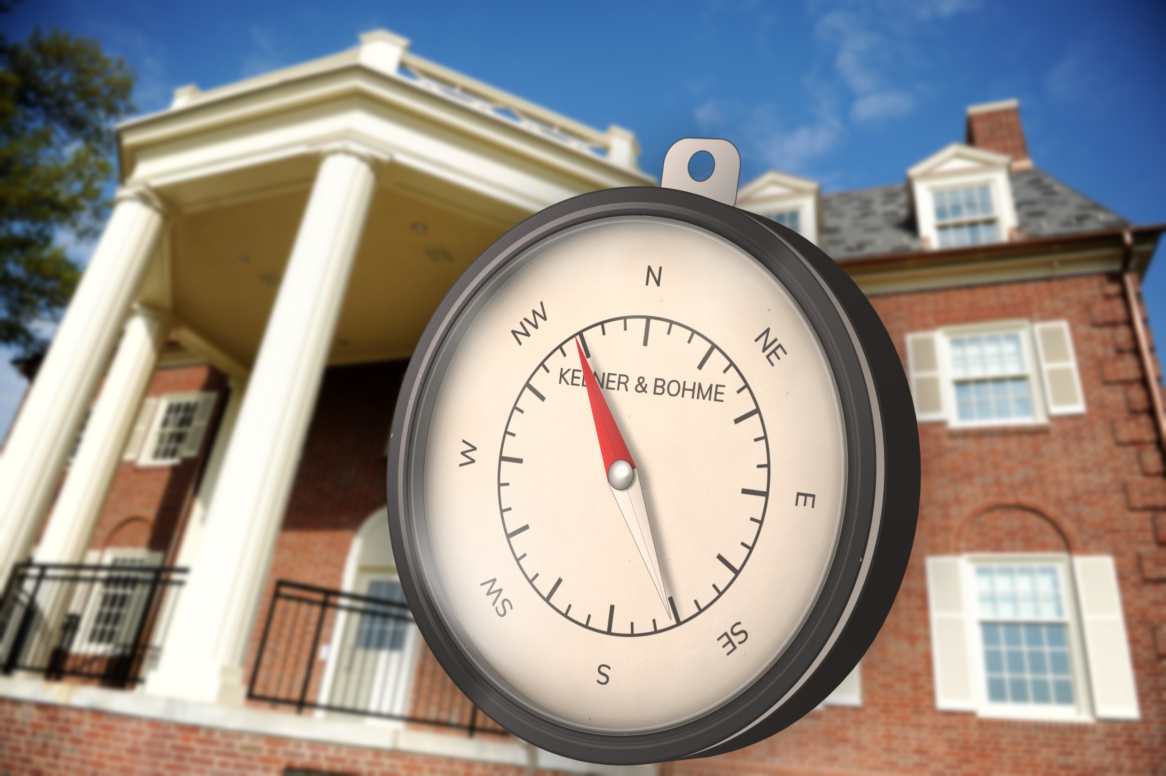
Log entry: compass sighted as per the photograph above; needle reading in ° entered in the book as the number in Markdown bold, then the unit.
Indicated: **330** °
